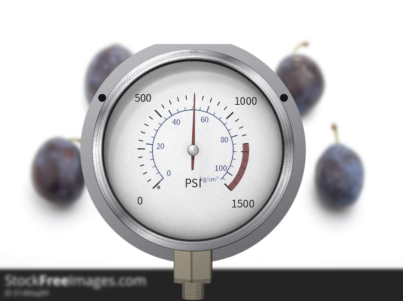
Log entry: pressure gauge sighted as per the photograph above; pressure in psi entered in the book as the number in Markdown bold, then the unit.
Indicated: **750** psi
